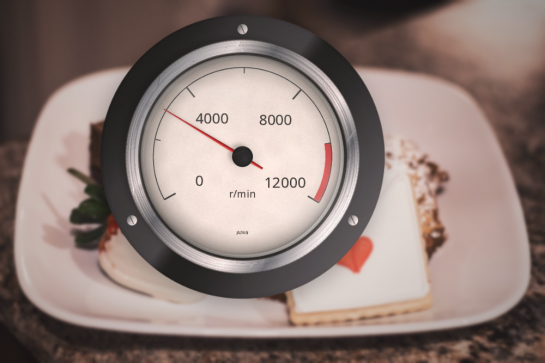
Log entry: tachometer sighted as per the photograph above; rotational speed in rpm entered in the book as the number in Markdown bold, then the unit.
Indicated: **3000** rpm
